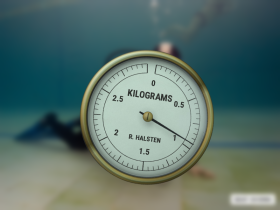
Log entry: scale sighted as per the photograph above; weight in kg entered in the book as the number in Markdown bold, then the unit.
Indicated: **0.95** kg
